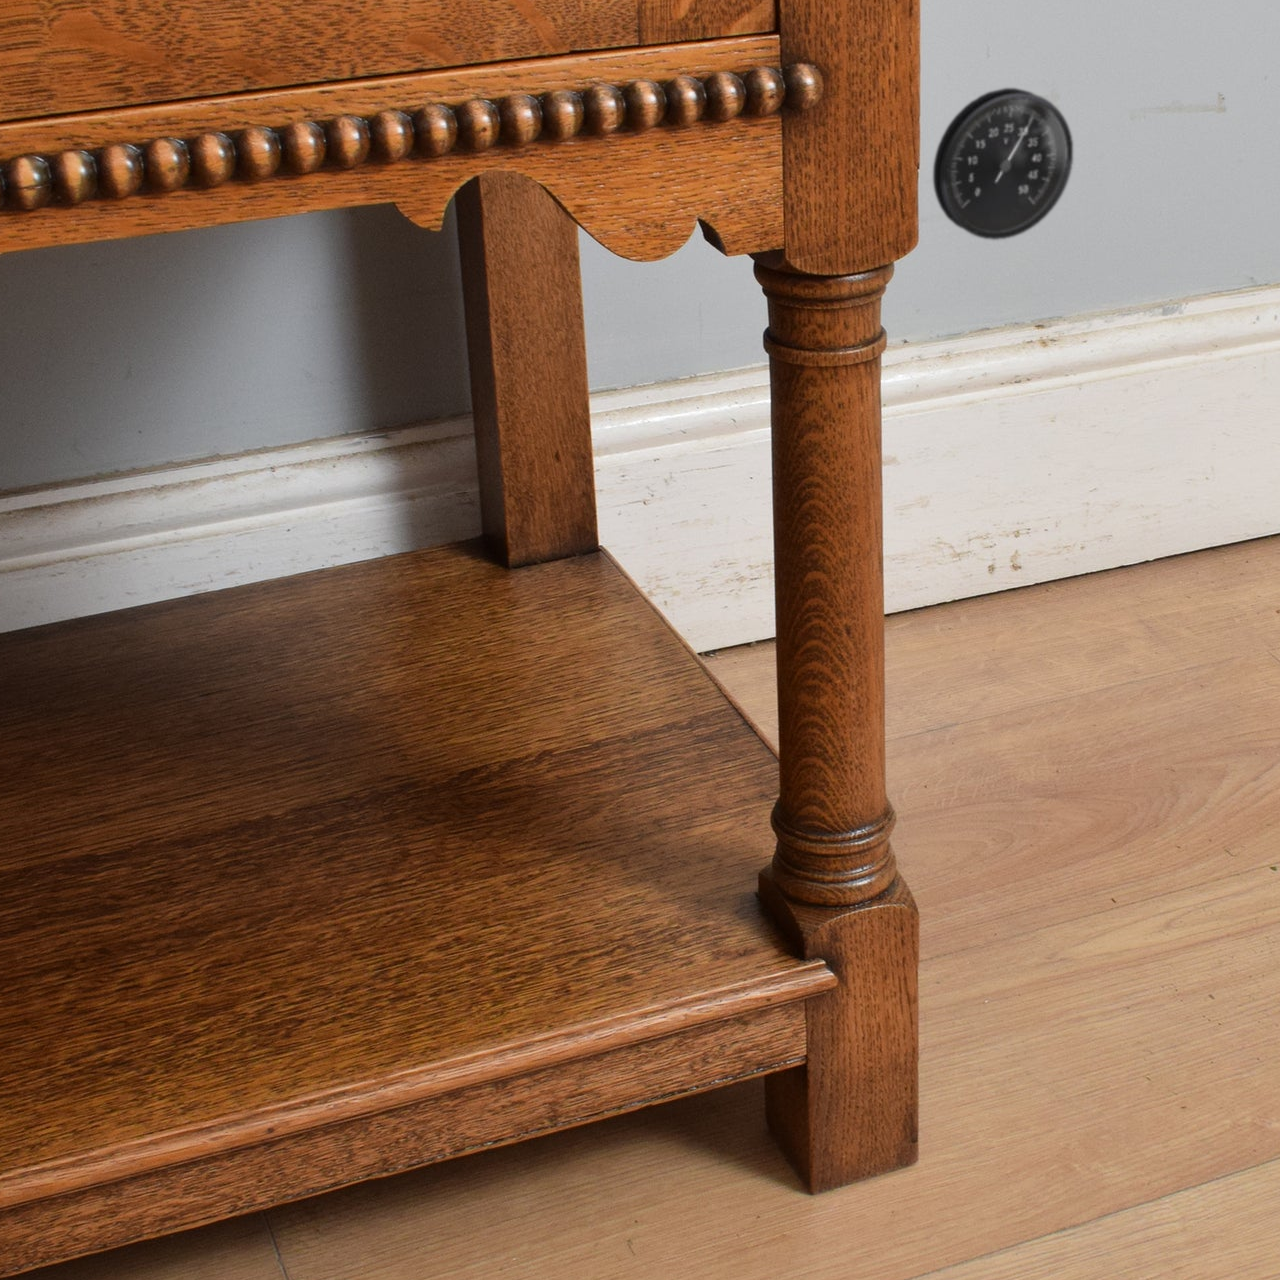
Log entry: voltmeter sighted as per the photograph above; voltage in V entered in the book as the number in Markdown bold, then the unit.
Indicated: **30** V
